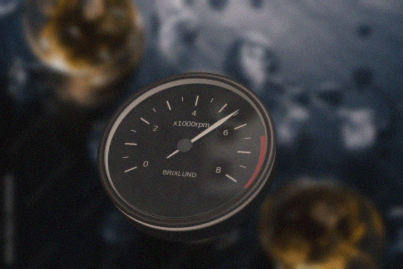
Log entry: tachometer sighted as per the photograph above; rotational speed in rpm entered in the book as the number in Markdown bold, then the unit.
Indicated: **5500** rpm
